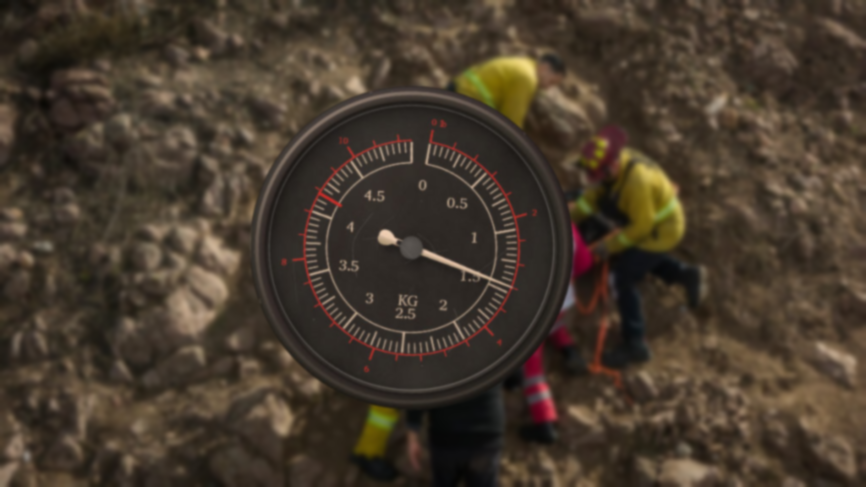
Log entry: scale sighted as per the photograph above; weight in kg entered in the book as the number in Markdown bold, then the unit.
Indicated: **1.45** kg
